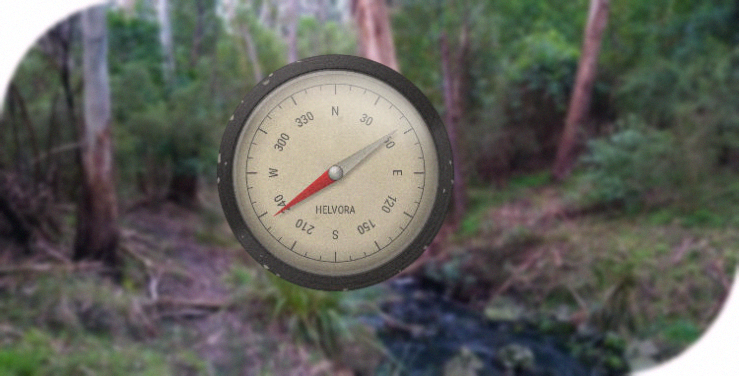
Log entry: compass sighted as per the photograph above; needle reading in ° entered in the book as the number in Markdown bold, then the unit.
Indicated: **235** °
